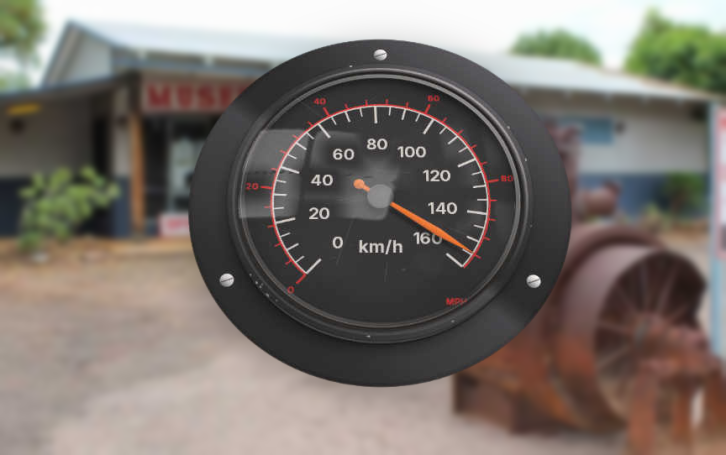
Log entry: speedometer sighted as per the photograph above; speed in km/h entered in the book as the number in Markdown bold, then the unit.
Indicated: **155** km/h
